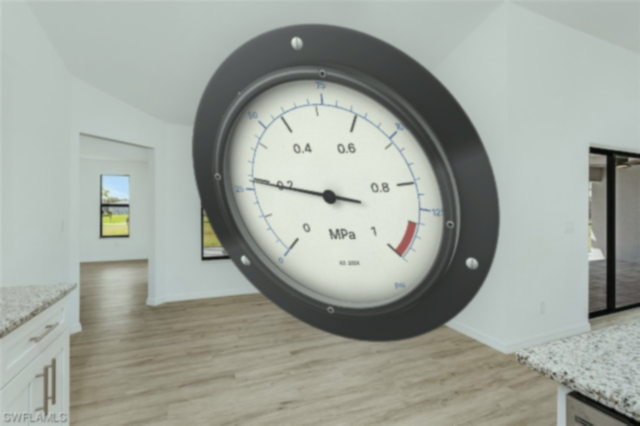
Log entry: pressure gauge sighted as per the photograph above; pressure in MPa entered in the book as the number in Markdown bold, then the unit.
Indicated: **0.2** MPa
